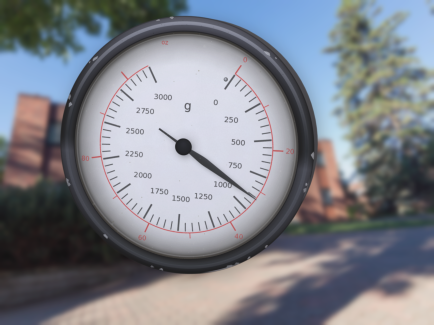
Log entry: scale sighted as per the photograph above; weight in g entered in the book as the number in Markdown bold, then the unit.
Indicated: **900** g
